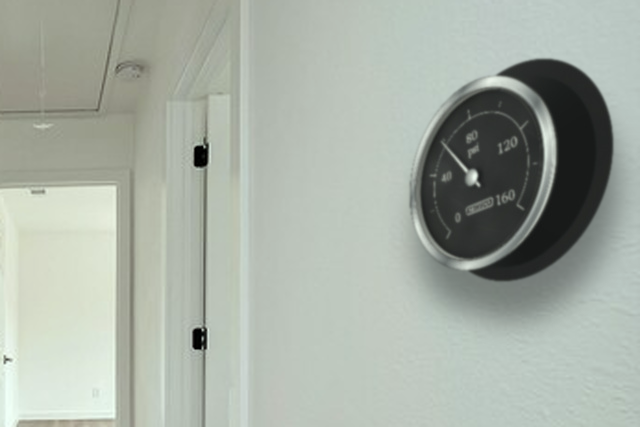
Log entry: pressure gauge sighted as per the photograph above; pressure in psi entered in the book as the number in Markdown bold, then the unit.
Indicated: **60** psi
